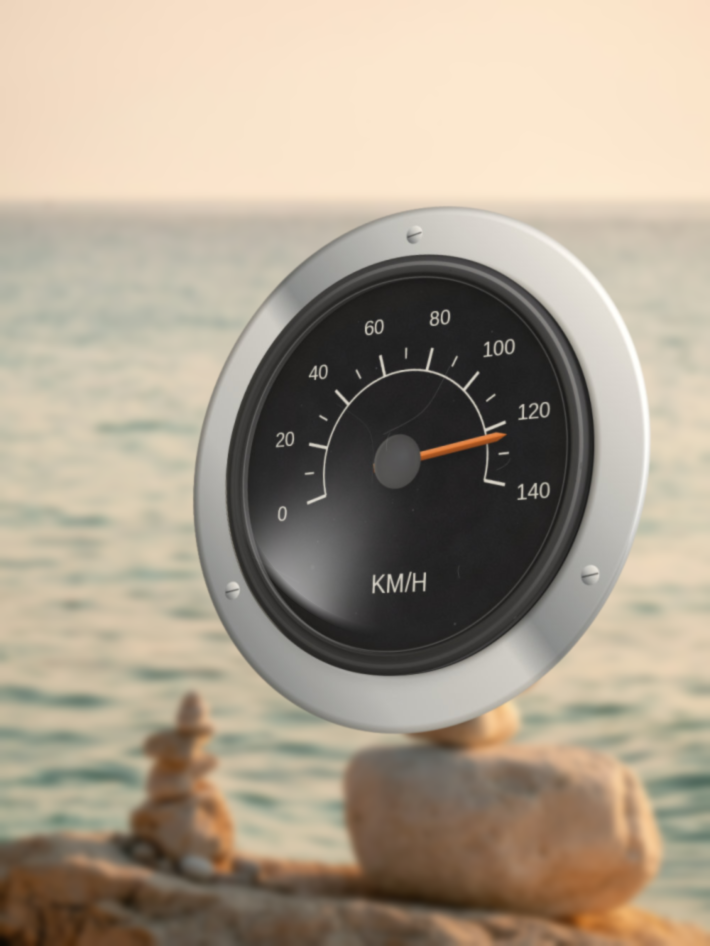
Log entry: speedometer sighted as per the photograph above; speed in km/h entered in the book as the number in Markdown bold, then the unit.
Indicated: **125** km/h
